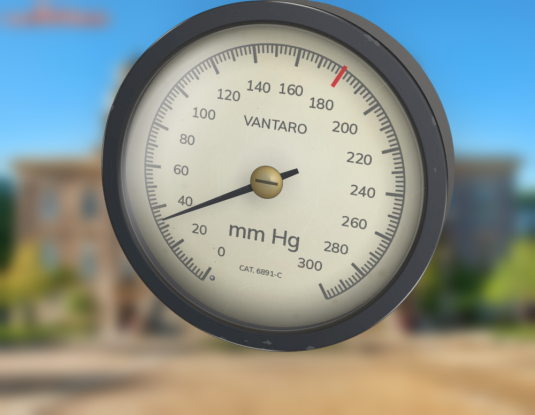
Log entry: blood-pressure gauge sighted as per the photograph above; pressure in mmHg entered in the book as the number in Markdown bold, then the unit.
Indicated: **34** mmHg
